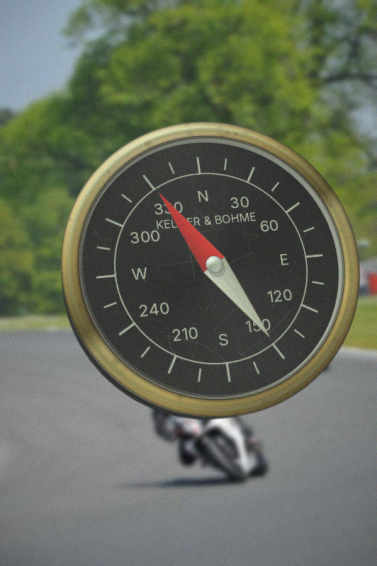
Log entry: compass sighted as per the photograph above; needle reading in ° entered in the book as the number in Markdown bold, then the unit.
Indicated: **330** °
